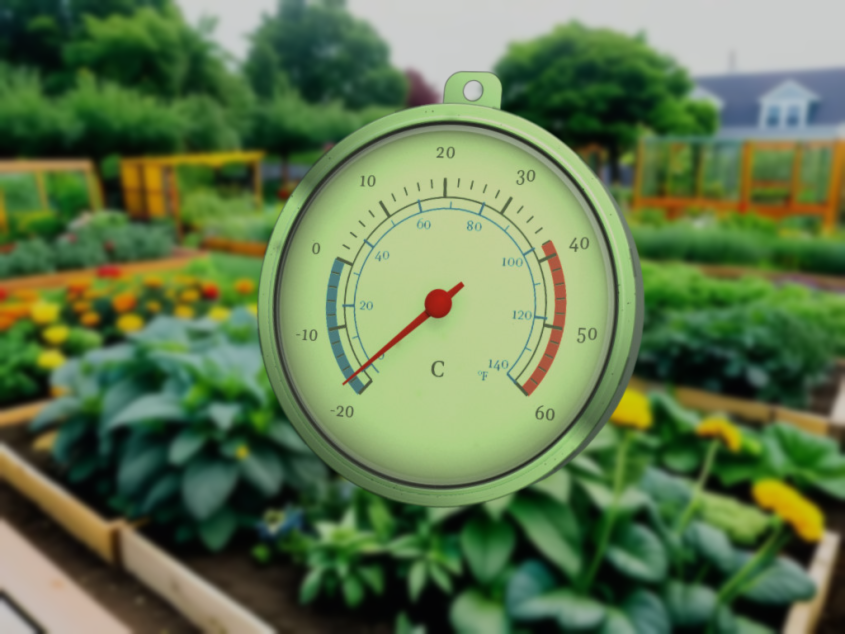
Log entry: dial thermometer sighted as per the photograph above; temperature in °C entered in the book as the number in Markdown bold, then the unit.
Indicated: **-18** °C
